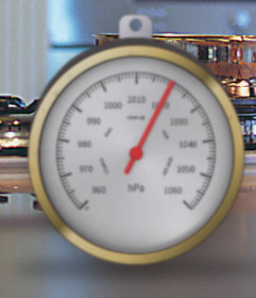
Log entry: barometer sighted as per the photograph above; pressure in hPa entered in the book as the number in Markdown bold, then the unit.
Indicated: **1020** hPa
